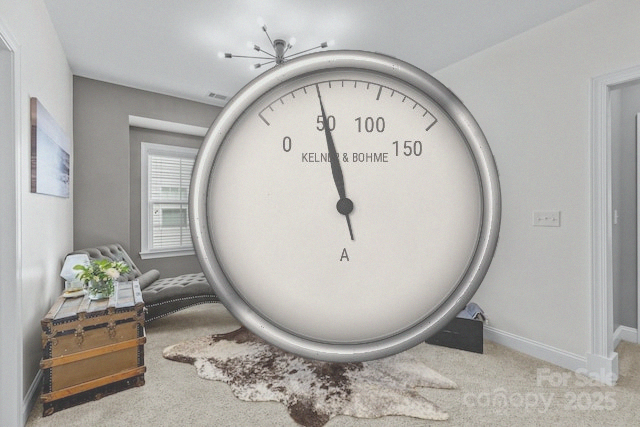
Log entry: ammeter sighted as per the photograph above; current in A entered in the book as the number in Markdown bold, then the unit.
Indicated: **50** A
